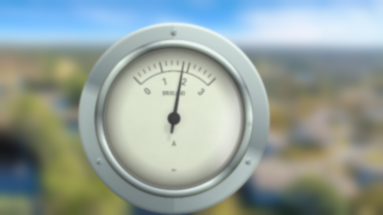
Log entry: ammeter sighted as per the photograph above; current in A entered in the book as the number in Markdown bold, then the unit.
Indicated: **1.8** A
